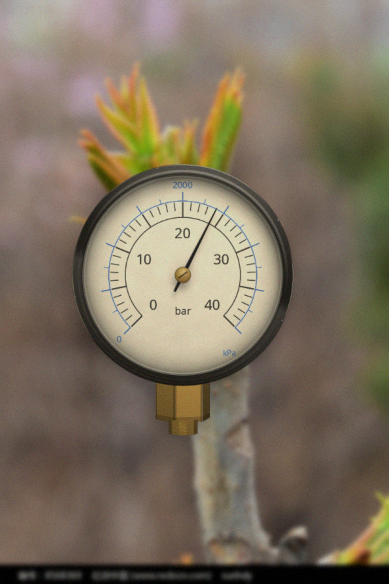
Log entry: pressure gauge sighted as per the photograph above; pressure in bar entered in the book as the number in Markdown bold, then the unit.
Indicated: **24** bar
